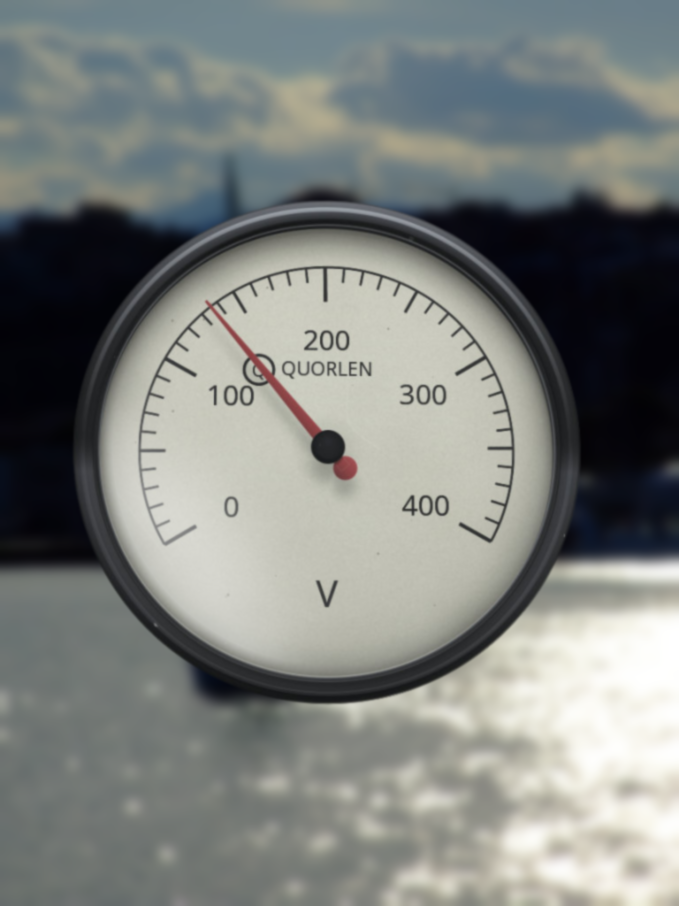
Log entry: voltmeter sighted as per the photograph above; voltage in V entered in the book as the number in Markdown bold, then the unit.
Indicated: **135** V
